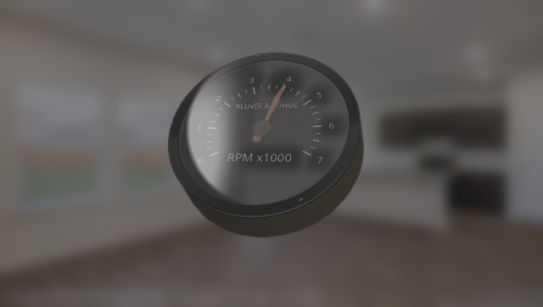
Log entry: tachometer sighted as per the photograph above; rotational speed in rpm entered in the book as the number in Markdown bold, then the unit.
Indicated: **4000** rpm
